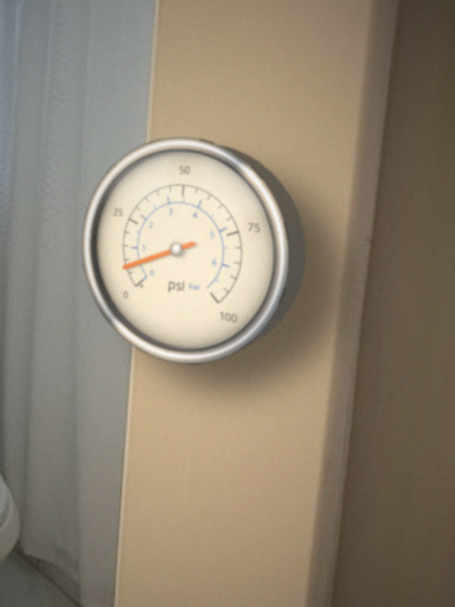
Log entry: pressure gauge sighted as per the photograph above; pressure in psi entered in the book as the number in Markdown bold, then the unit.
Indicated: **7.5** psi
